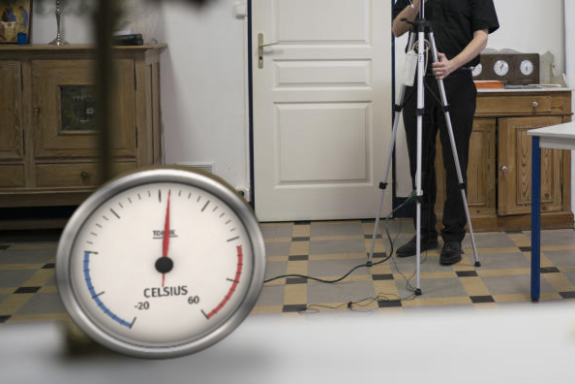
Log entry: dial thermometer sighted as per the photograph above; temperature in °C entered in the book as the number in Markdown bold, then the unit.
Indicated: **22** °C
